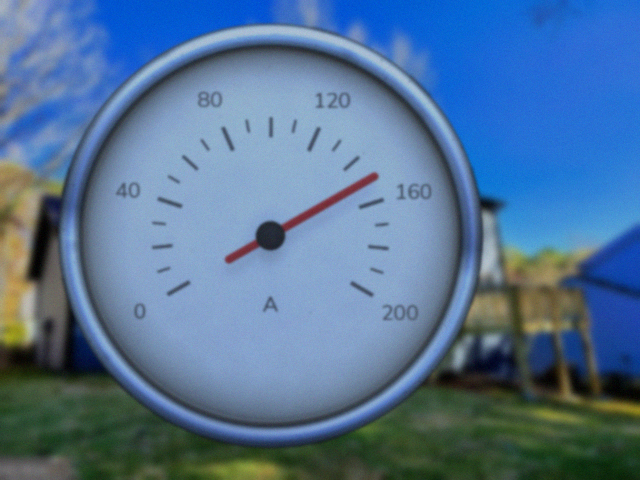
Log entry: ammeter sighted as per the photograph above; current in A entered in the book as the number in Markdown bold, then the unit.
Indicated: **150** A
